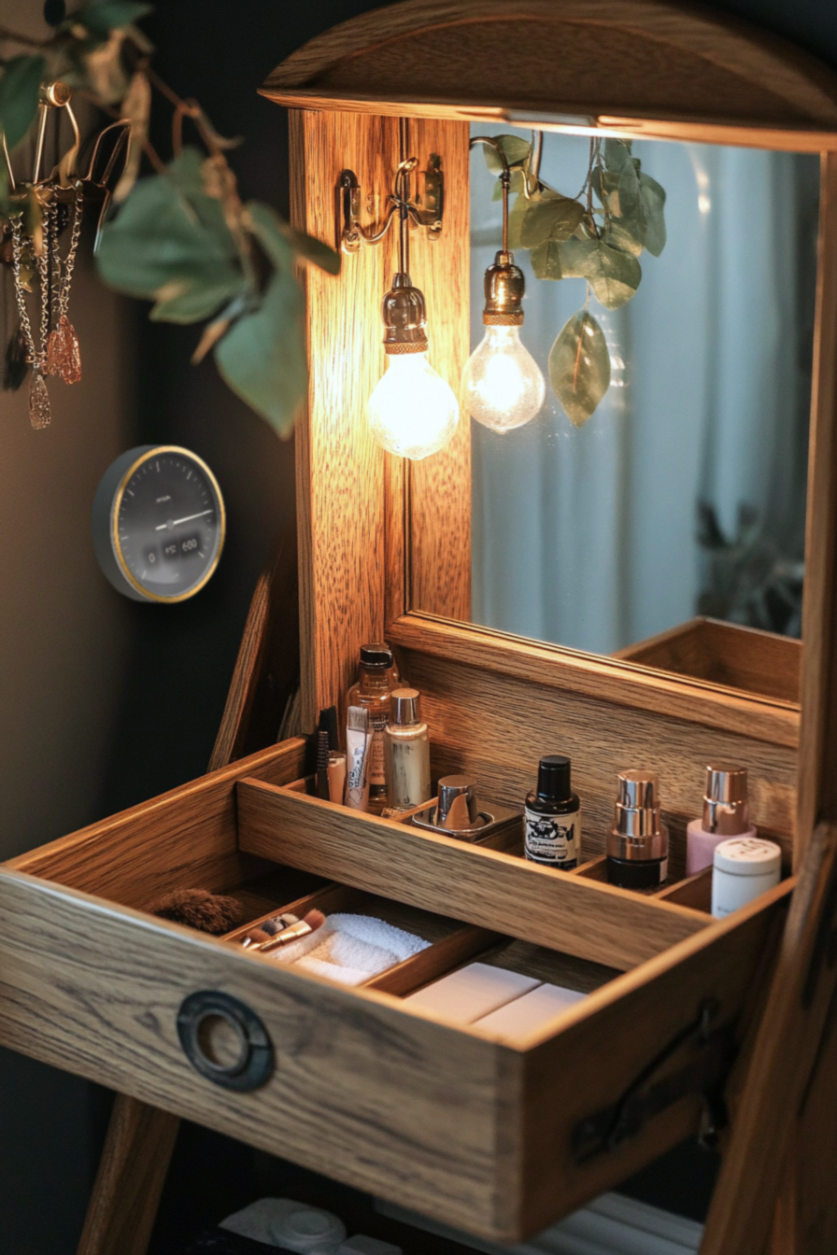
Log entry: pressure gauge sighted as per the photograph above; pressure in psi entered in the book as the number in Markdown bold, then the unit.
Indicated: **500** psi
